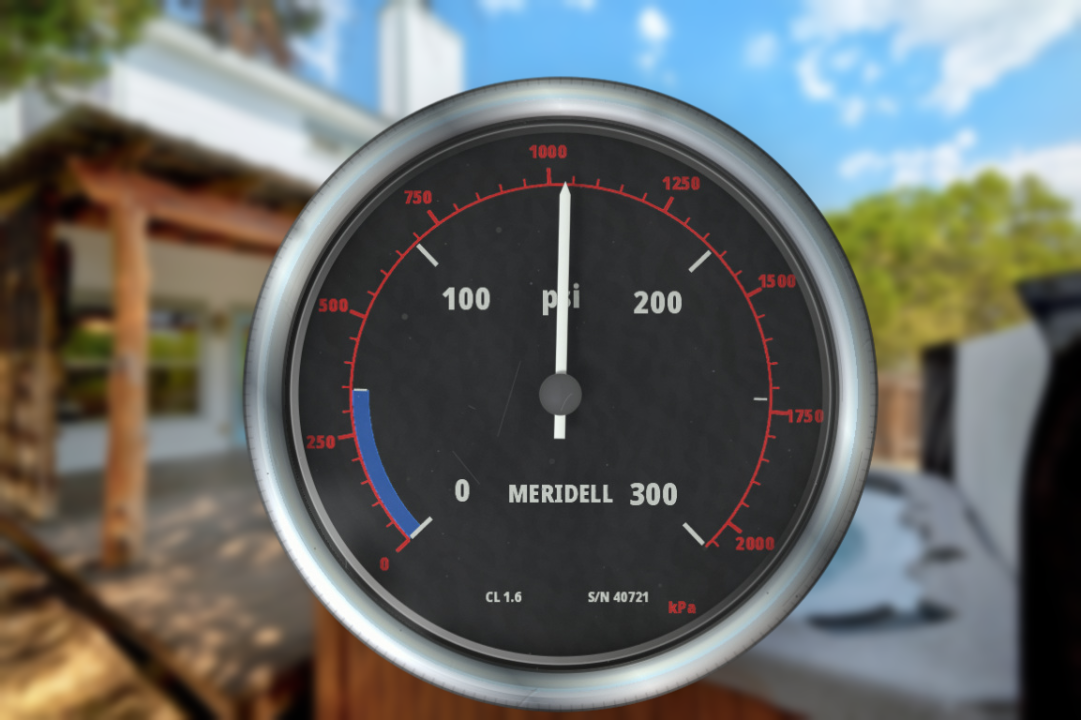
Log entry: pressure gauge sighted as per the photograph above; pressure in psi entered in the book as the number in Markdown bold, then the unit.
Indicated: **150** psi
